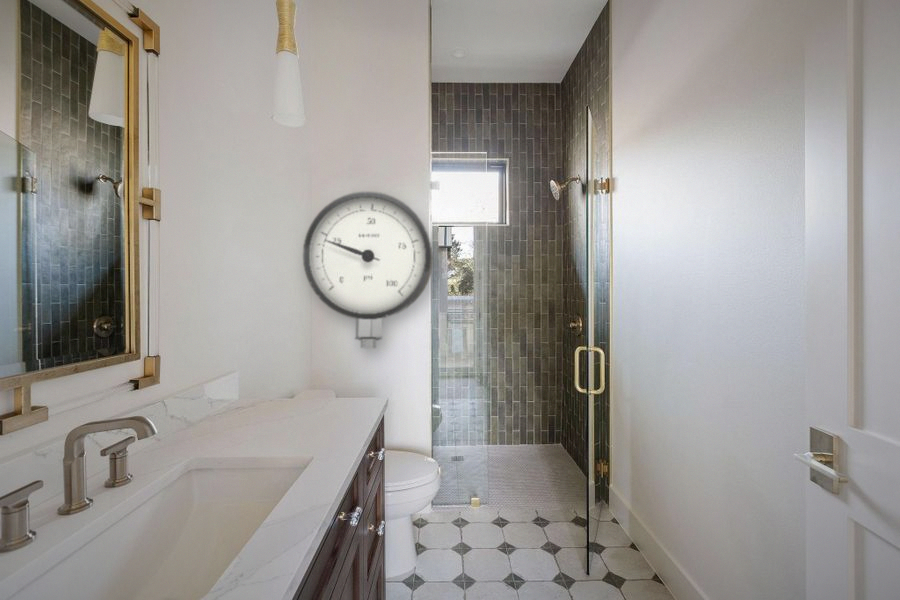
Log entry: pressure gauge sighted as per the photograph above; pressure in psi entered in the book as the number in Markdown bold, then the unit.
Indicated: **22.5** psi
